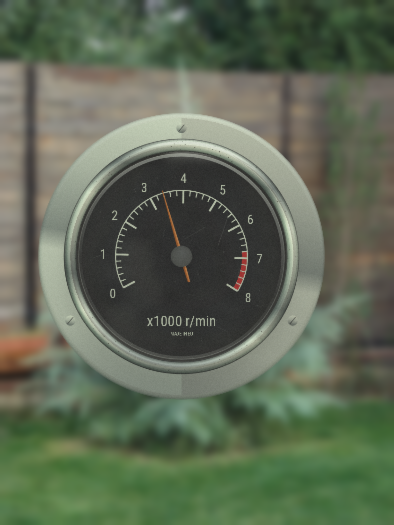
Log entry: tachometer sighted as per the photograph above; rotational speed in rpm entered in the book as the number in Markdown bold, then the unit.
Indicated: **3400** rpm
